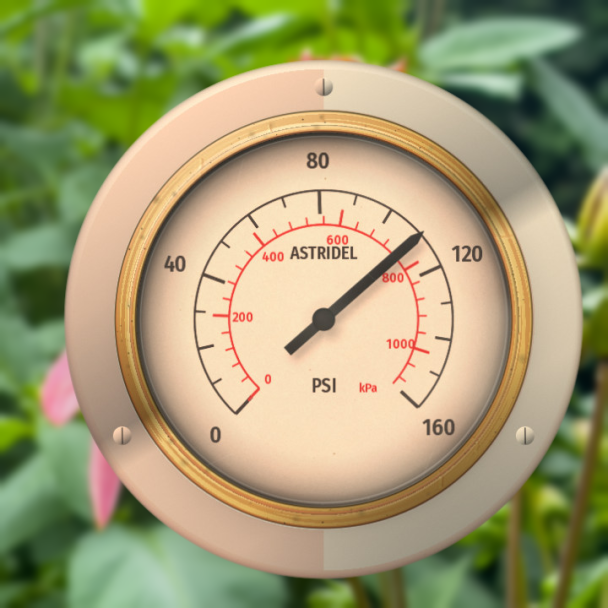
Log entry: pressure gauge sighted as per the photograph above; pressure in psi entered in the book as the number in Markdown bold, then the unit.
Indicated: **110** psi
